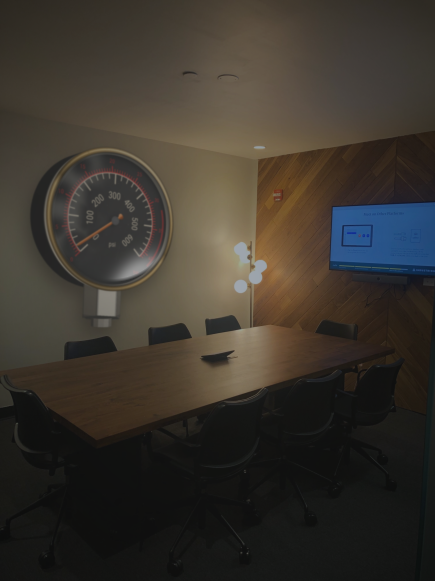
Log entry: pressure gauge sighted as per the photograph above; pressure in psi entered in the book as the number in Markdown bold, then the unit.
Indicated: **20** psi
